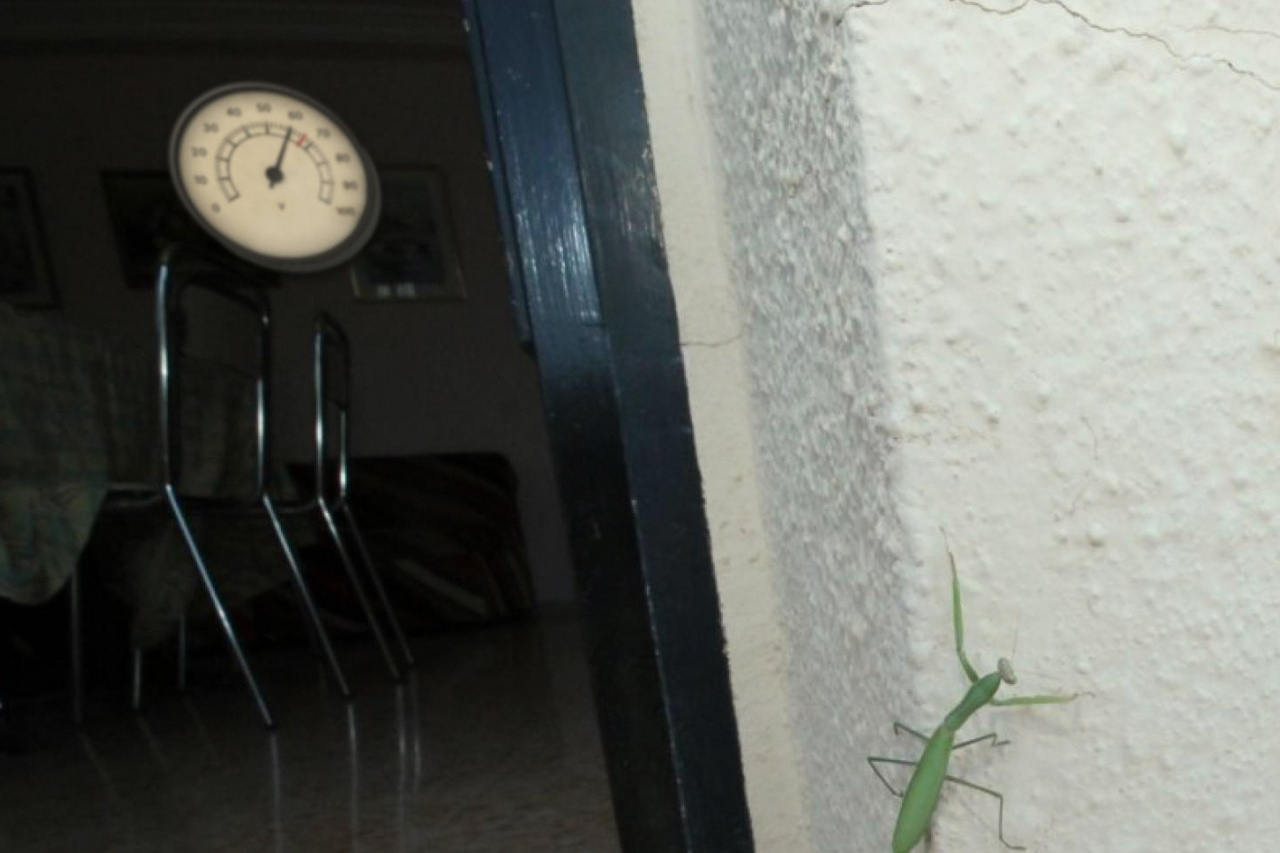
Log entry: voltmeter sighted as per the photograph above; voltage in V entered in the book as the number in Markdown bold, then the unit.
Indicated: **60** V
